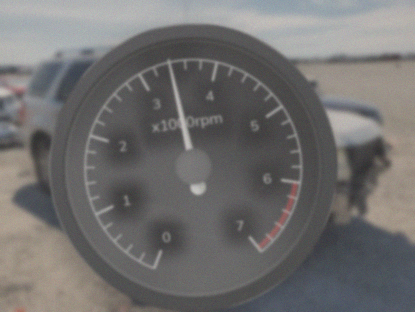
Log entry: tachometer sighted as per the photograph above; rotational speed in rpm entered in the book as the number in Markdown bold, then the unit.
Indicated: **3400** rpm
